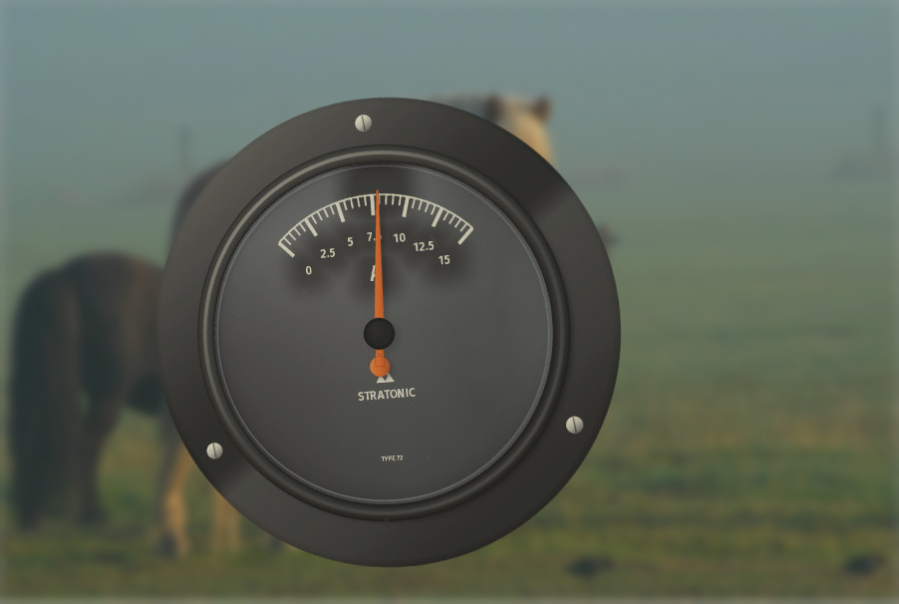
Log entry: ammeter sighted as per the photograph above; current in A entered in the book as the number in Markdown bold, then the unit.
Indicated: **8** A
